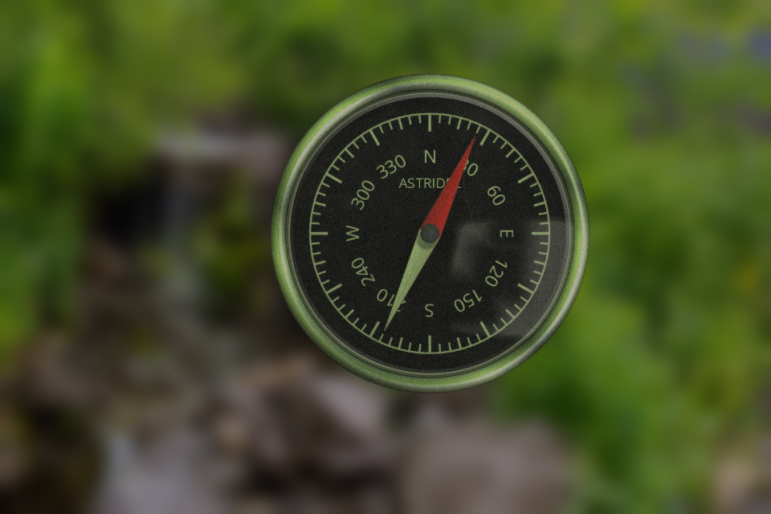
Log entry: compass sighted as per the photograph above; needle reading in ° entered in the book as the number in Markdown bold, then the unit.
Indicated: **25** °
